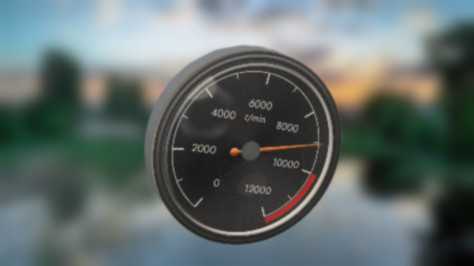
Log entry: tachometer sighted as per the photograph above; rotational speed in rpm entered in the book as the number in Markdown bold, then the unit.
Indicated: **9000** rpm
